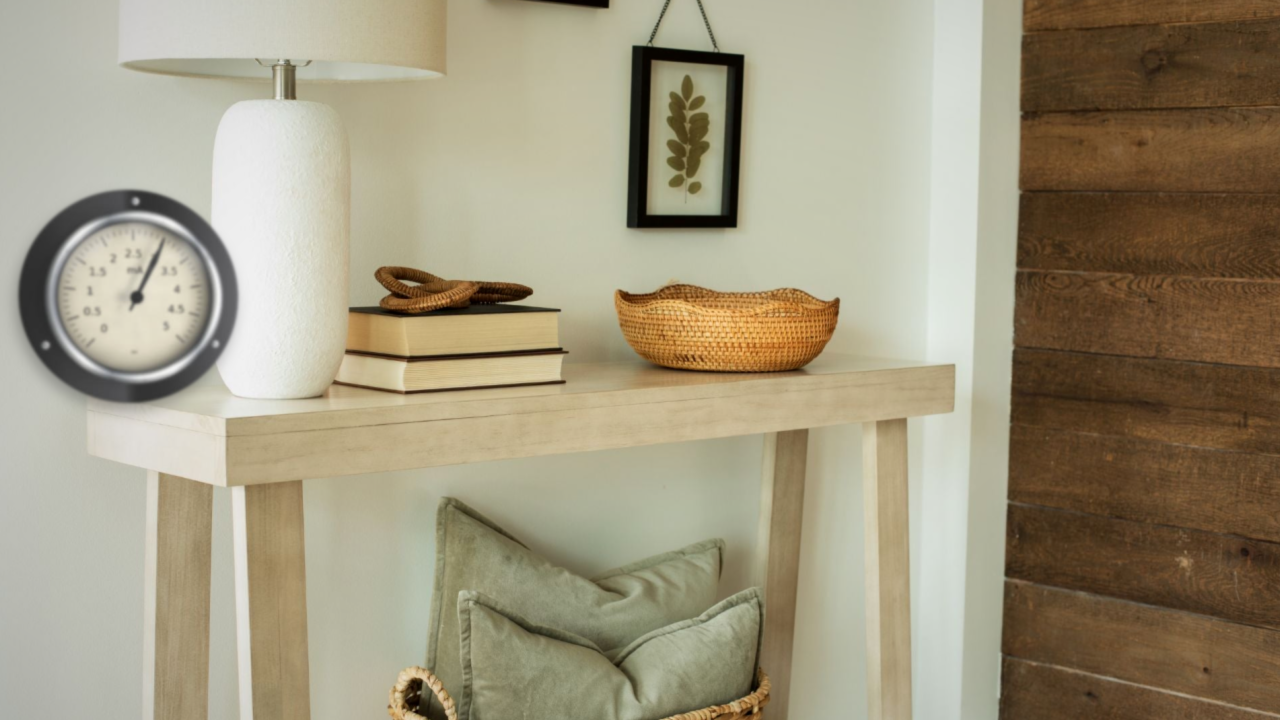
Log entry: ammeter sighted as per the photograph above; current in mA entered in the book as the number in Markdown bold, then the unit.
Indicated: **3** mA
